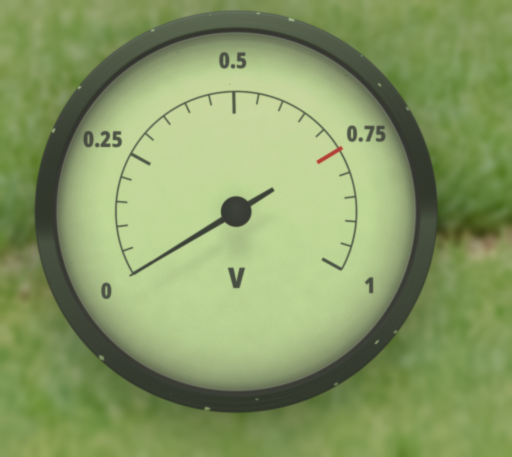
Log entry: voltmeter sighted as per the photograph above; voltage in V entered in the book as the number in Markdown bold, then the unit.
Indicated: **0** V
